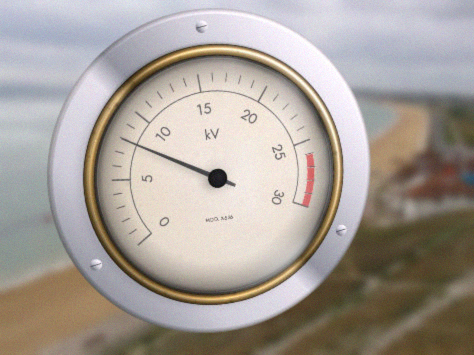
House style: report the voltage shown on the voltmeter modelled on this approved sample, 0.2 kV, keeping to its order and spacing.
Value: 8 kV
